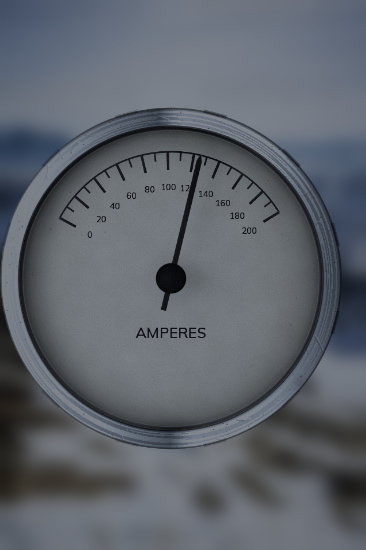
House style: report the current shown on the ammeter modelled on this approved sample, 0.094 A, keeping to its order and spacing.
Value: 125 A
